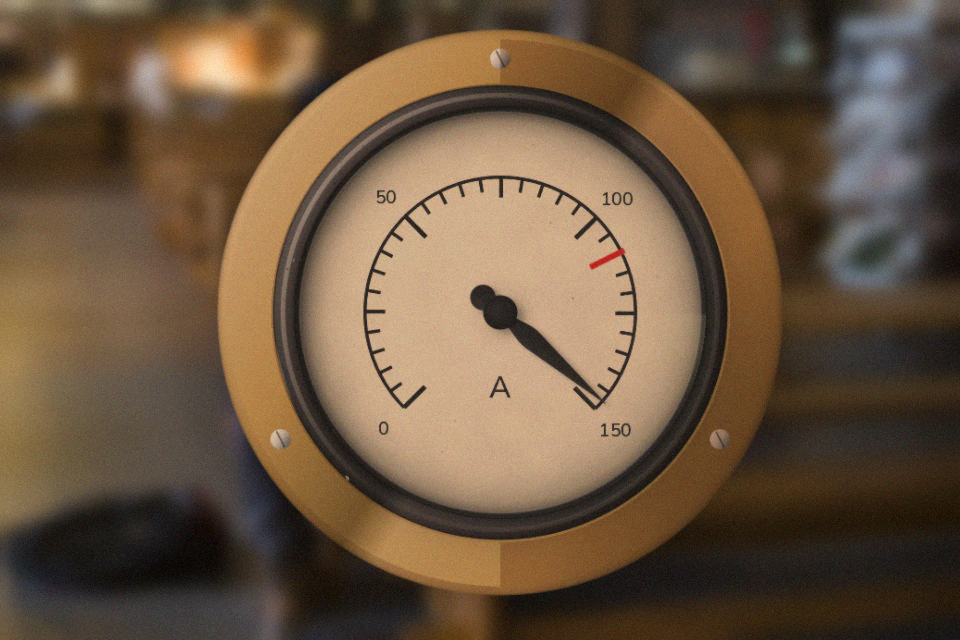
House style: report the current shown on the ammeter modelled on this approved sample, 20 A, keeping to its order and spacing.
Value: 147.5 A
